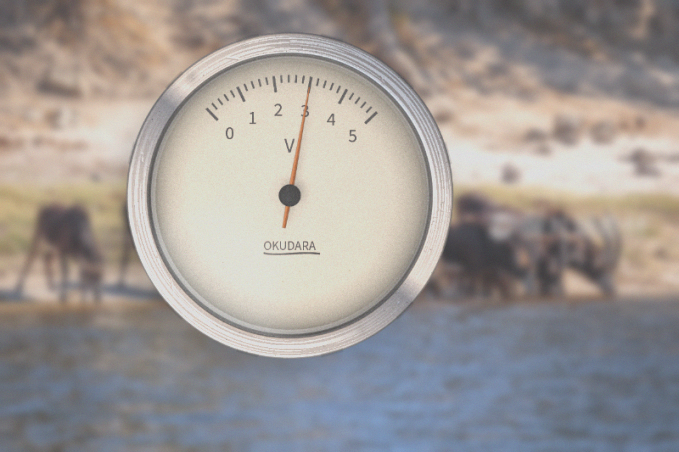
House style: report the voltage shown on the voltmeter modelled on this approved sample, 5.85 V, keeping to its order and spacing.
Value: 3 V
